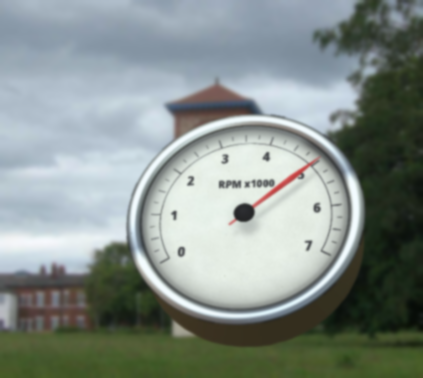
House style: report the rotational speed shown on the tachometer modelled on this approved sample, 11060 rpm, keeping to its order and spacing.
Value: 5000 rpm
